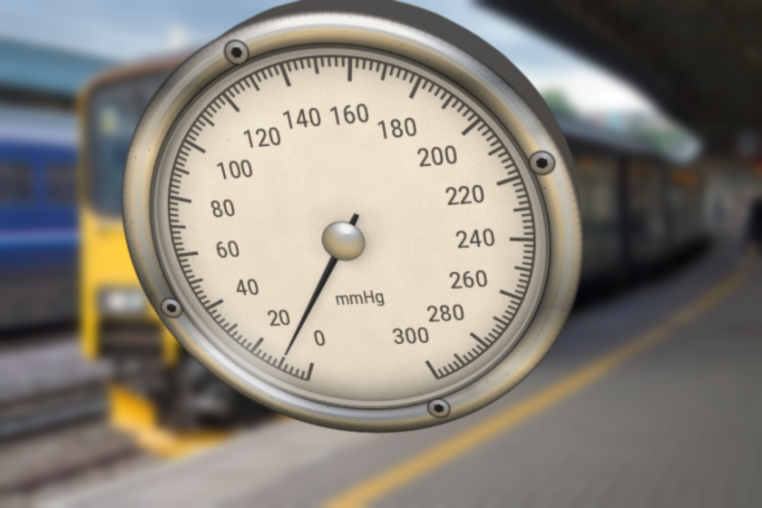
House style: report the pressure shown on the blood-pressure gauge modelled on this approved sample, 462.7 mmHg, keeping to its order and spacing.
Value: 10 mmHg
